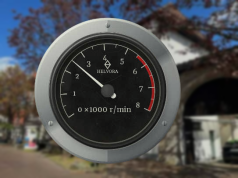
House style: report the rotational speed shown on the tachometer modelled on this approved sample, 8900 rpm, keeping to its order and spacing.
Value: 2500 rpm
